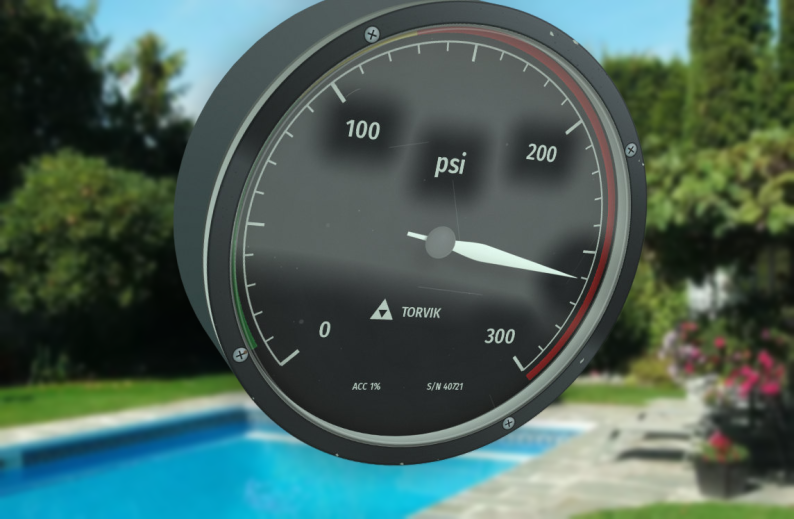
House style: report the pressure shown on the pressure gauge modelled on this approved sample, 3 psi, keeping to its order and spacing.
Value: 260 psi
